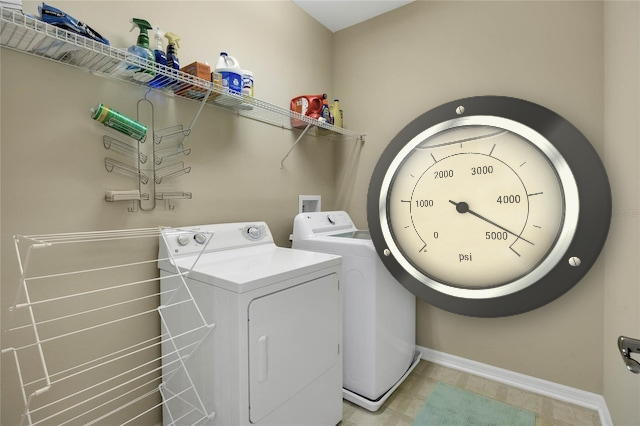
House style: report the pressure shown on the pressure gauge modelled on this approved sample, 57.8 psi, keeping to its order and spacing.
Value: 4750 psi
